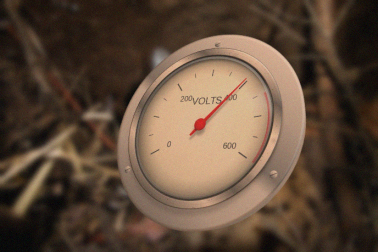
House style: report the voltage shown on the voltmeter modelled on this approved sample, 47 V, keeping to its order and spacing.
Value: 400 V
